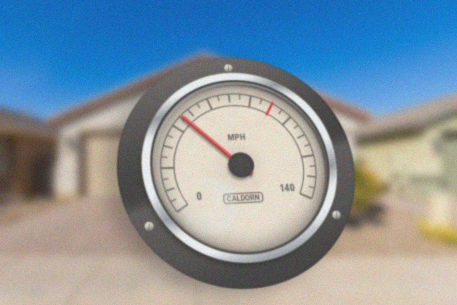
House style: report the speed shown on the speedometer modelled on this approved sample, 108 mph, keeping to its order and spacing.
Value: 45 mph
